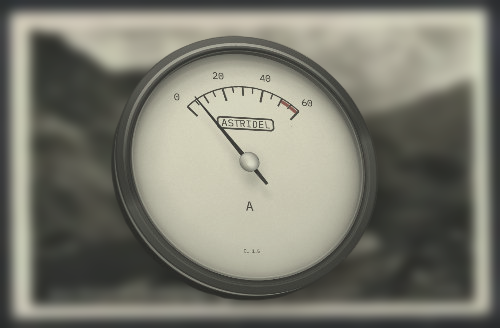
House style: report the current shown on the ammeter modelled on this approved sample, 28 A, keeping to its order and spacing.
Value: 5 A
